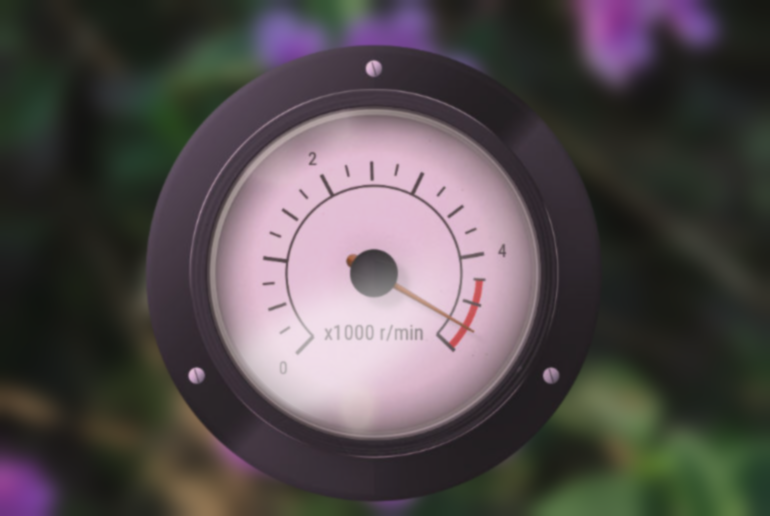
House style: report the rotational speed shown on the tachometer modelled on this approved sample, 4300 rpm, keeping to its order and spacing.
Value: 4750 rpm
